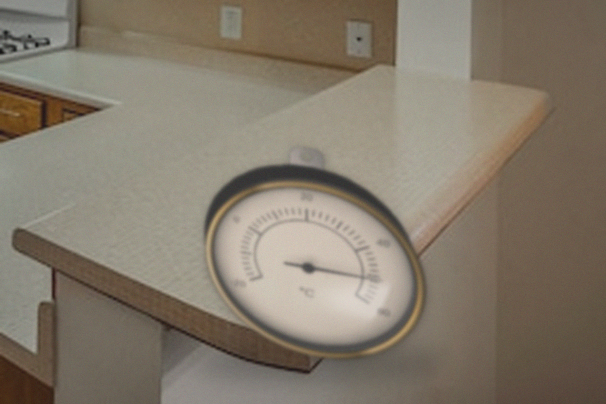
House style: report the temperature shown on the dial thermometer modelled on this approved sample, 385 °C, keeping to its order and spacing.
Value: 50 °C
